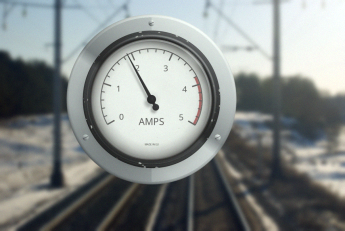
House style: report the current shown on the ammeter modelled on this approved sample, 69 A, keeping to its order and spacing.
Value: 1.9 A
